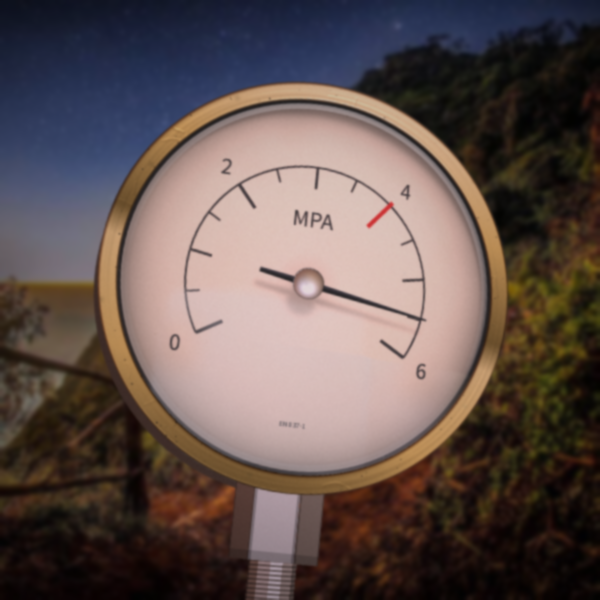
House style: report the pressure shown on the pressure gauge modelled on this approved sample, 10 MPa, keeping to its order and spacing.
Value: 5.5 MPa
